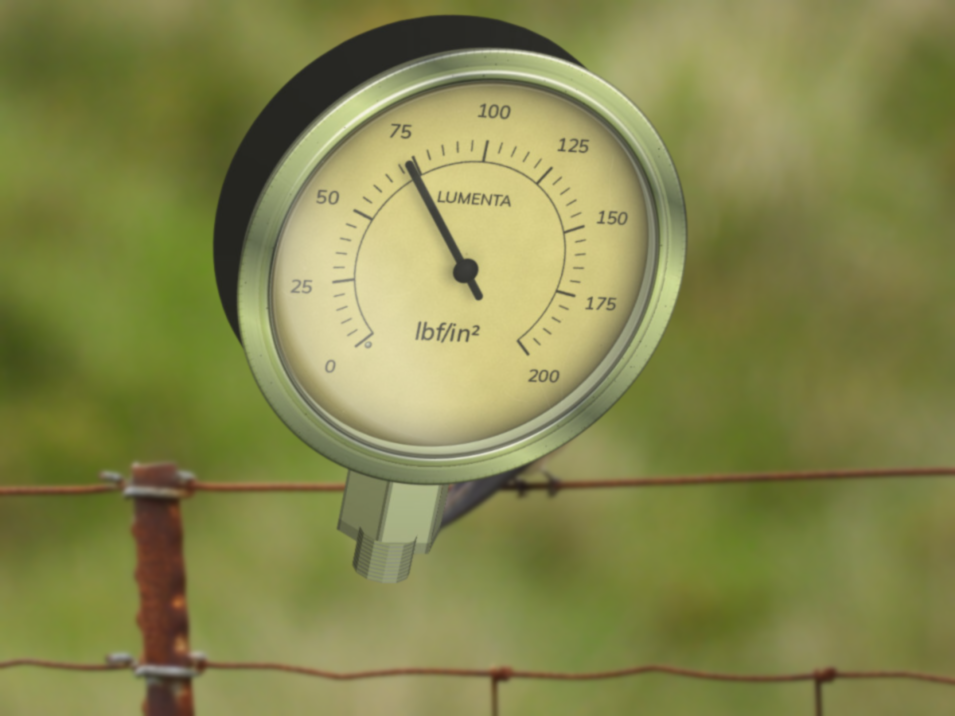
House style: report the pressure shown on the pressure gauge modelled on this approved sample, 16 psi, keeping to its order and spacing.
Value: 72.5 psi
